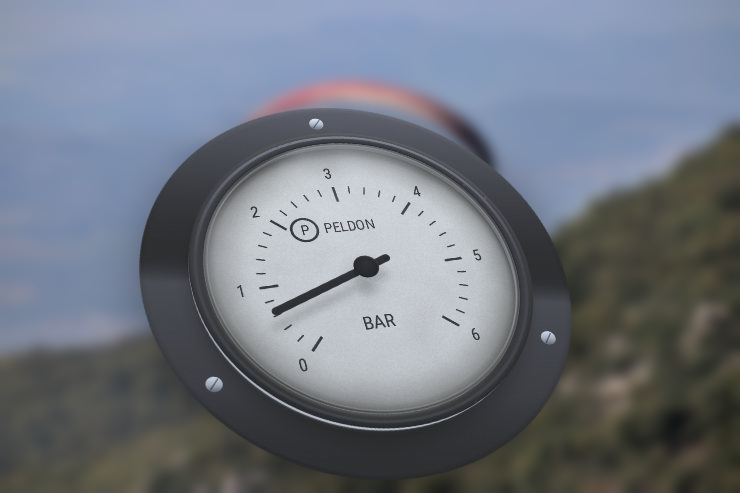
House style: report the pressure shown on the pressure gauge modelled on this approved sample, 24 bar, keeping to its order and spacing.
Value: 0.6 bar
